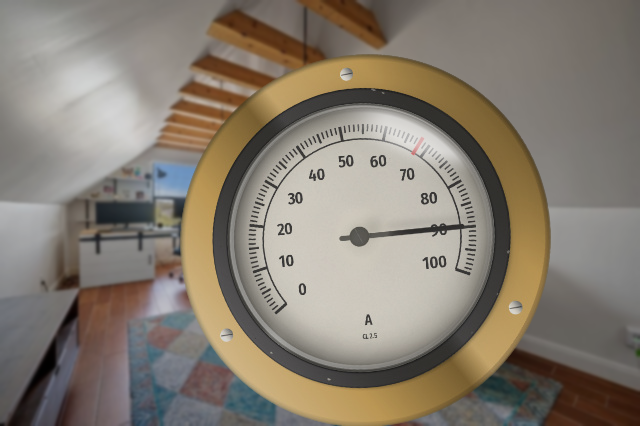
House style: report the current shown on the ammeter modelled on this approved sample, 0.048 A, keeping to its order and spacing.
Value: 90 A
